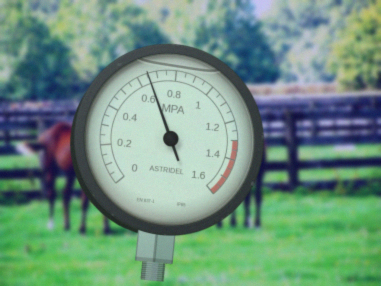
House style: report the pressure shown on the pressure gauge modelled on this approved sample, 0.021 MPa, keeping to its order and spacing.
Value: 0.65 MPa
